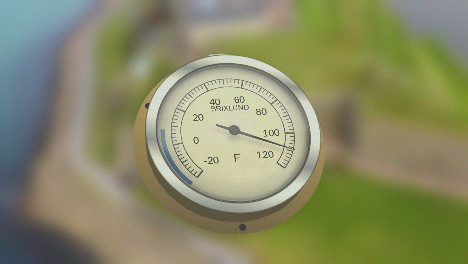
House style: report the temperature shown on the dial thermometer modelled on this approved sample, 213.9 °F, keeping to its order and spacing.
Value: 110 °F
